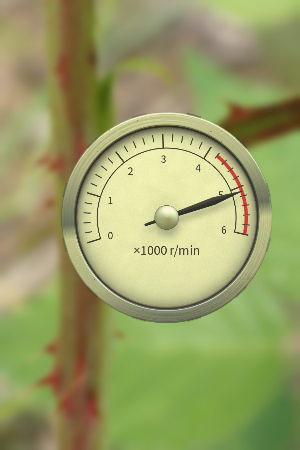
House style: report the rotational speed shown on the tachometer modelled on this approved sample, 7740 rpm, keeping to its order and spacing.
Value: 5100 rpm
